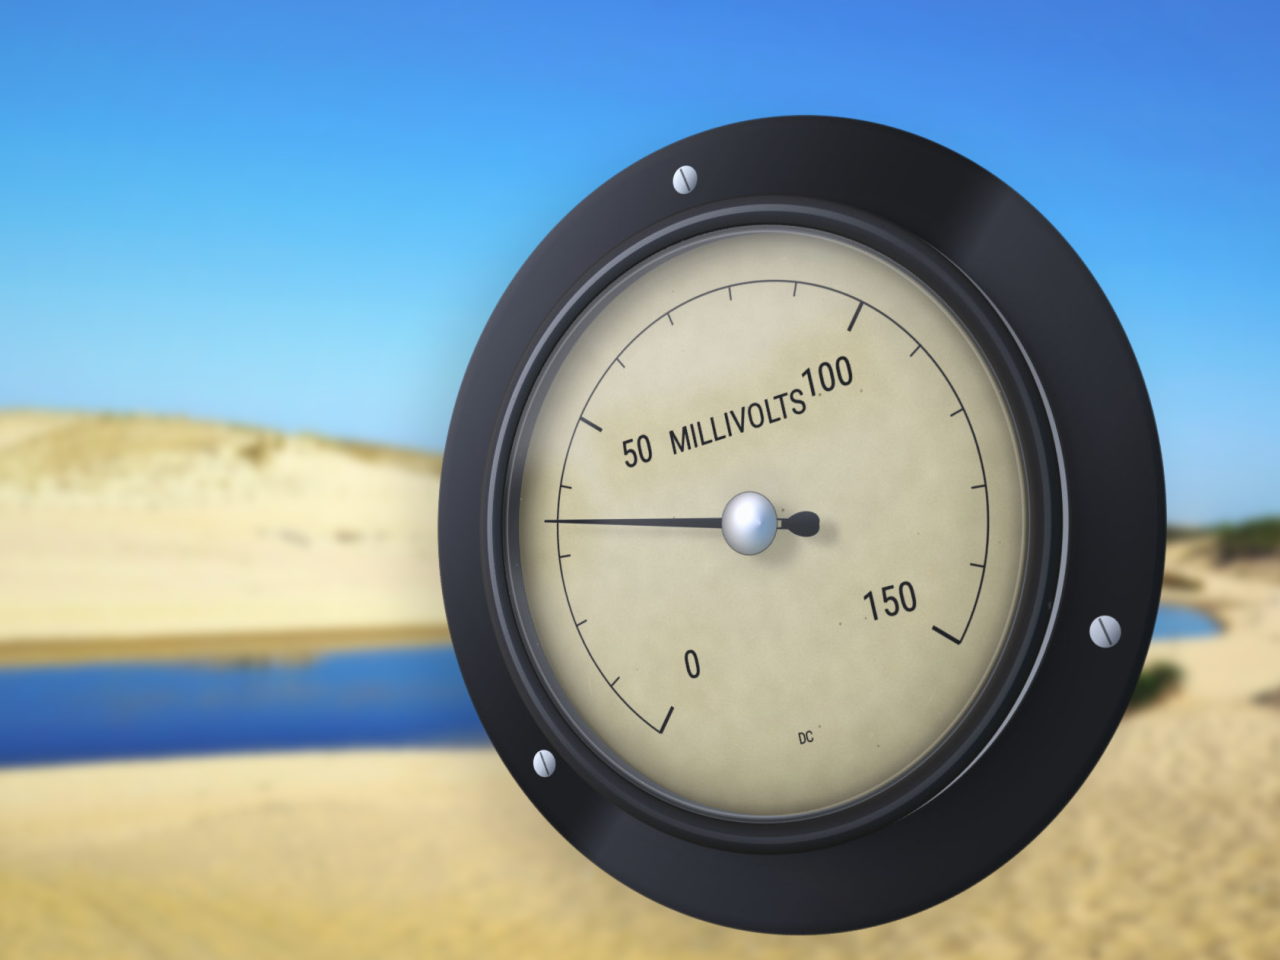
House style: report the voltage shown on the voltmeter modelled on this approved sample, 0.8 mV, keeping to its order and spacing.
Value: 35 mV
